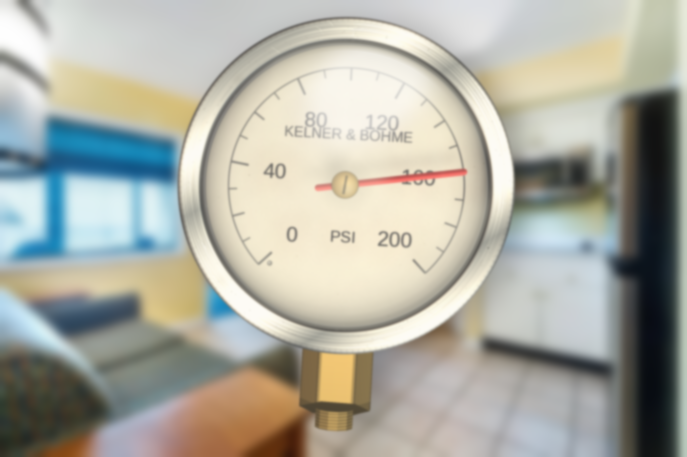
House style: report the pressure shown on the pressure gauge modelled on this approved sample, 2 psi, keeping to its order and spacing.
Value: 160 psi
